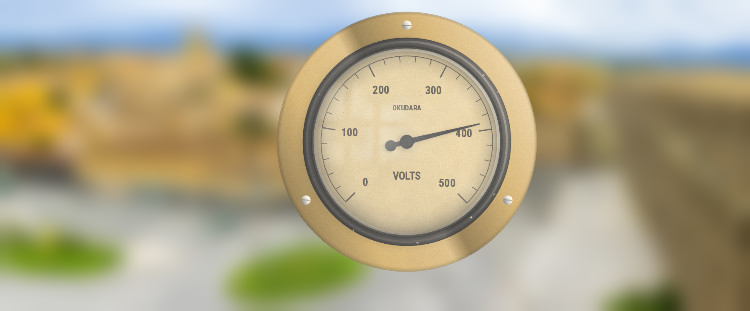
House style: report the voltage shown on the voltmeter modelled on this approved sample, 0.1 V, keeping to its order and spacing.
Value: 390 V
